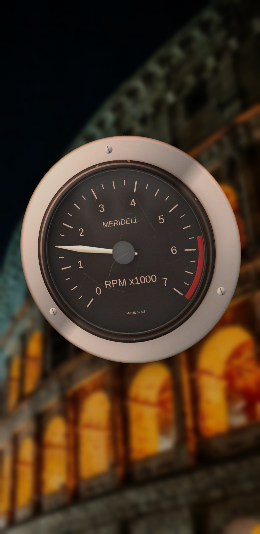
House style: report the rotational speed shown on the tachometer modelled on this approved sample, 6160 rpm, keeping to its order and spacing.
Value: 1500 rpm
